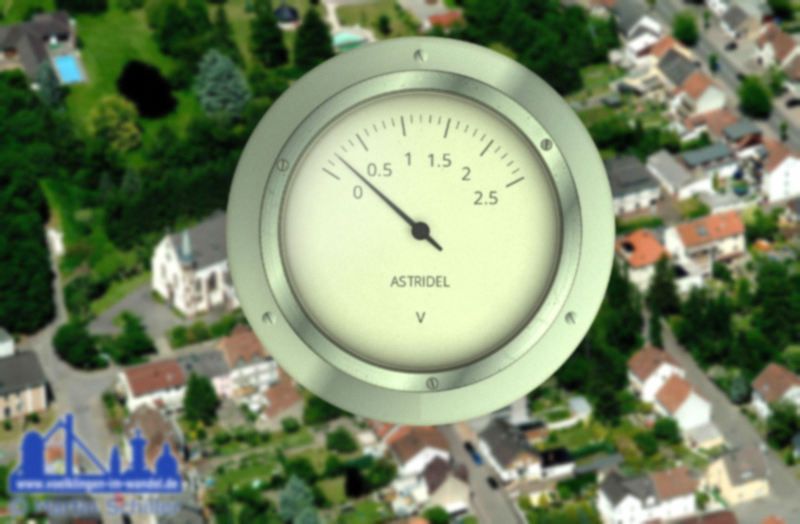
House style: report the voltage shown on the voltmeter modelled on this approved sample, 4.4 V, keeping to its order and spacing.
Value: 0.2 V
